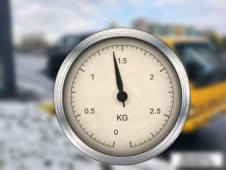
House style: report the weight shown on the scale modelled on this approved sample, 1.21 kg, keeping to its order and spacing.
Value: 1.4 kg
